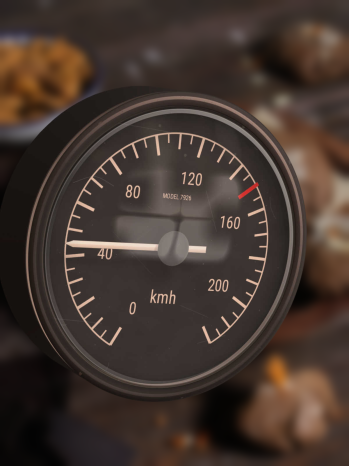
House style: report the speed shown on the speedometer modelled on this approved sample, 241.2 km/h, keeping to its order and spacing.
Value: 45 km/h
